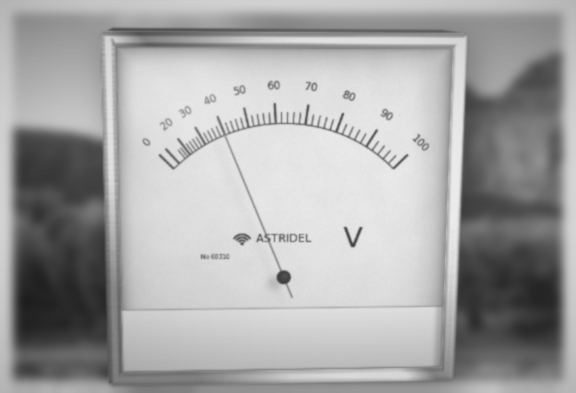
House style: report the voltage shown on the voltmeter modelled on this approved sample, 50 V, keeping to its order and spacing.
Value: 40 V
